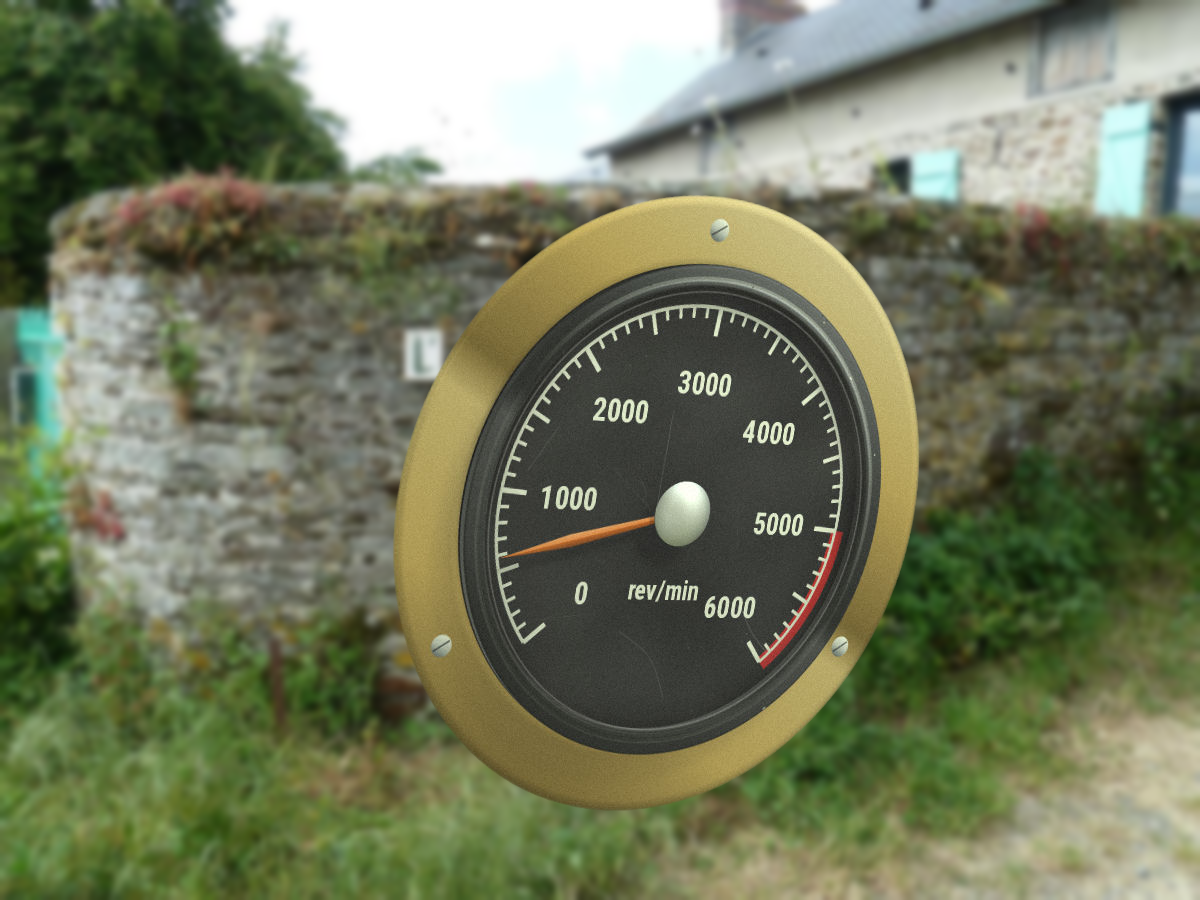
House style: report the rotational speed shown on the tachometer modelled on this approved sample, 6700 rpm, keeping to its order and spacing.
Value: 600 rpm
